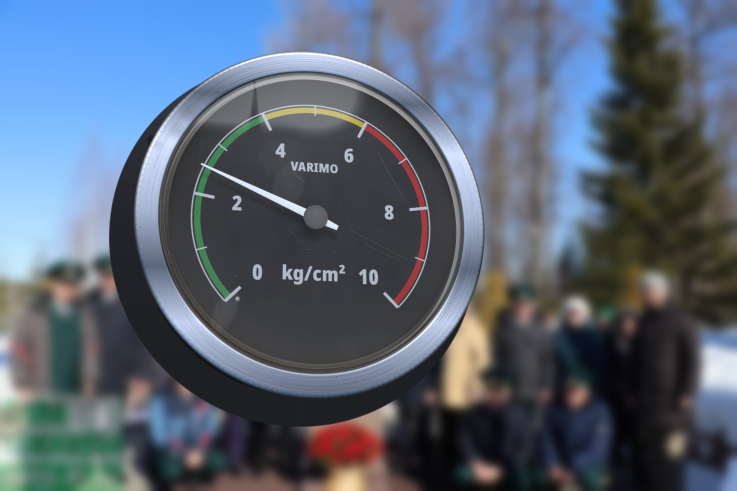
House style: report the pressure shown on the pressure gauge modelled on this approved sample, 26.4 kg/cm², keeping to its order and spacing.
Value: 2.5 kg/cm²
